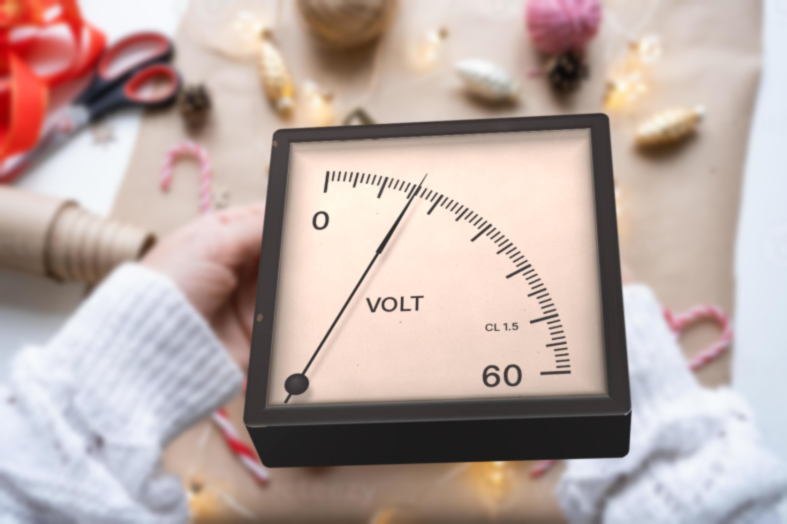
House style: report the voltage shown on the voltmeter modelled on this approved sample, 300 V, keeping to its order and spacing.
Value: 16 V
